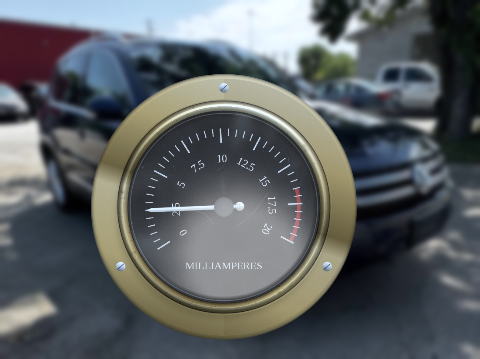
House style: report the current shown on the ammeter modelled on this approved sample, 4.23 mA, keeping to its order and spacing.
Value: 2.5 mA
